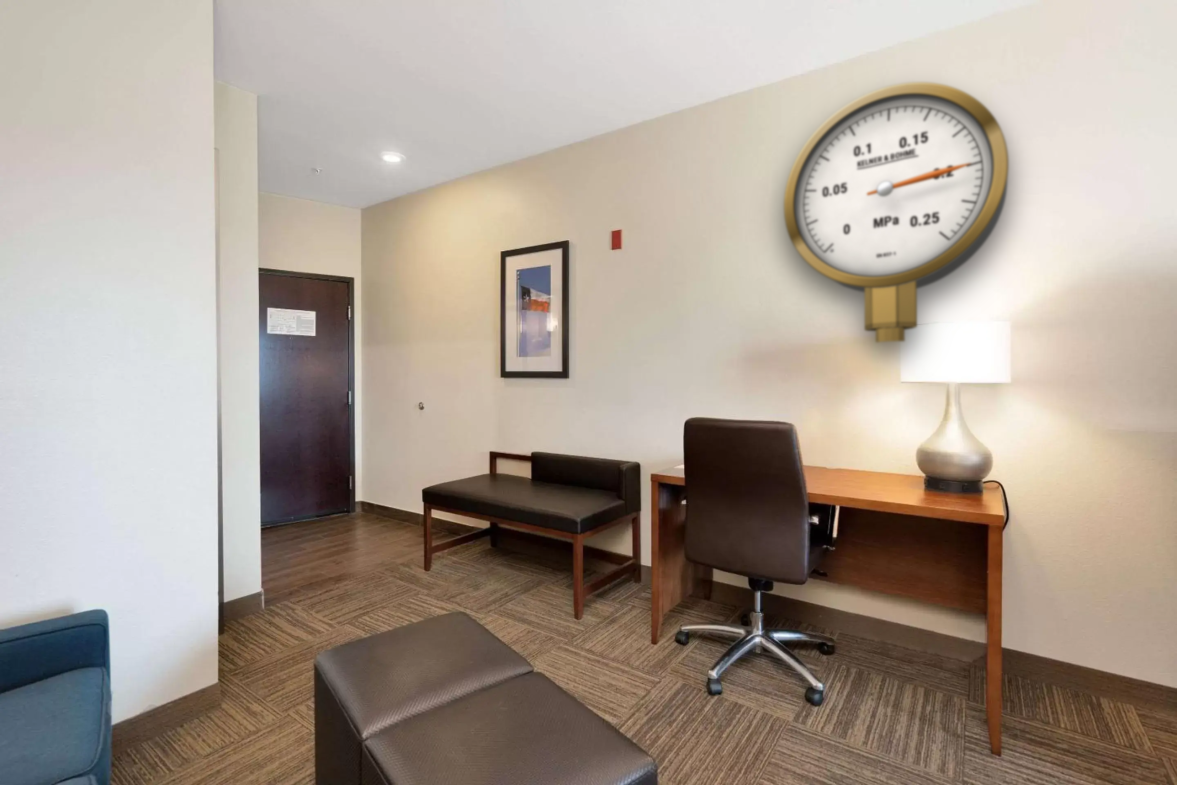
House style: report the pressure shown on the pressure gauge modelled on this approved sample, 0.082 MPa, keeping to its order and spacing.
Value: 0.2 MPa
